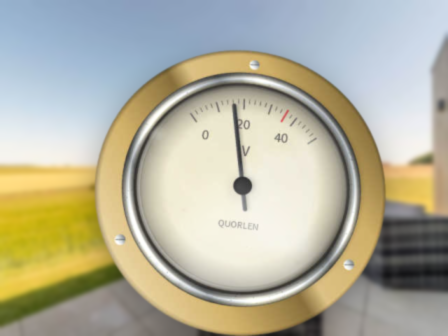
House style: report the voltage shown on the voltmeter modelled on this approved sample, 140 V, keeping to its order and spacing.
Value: 16 V
